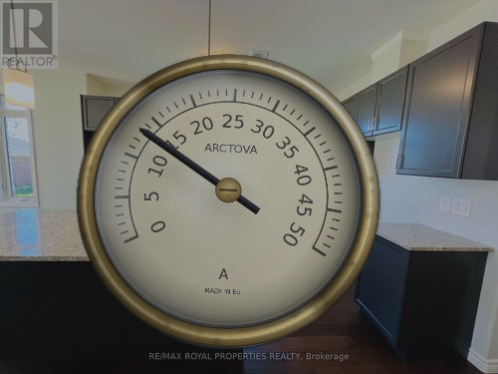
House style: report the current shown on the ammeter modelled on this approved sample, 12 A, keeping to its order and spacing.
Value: 13 A
